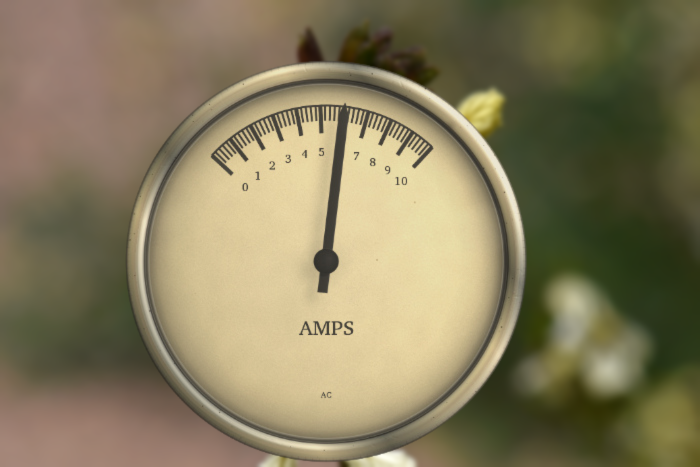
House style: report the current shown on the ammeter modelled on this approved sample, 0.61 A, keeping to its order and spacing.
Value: 6 A
